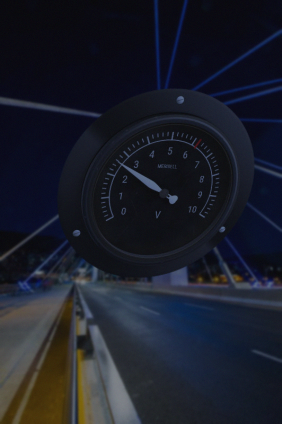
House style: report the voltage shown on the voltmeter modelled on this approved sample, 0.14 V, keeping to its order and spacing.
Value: 2.6 V
